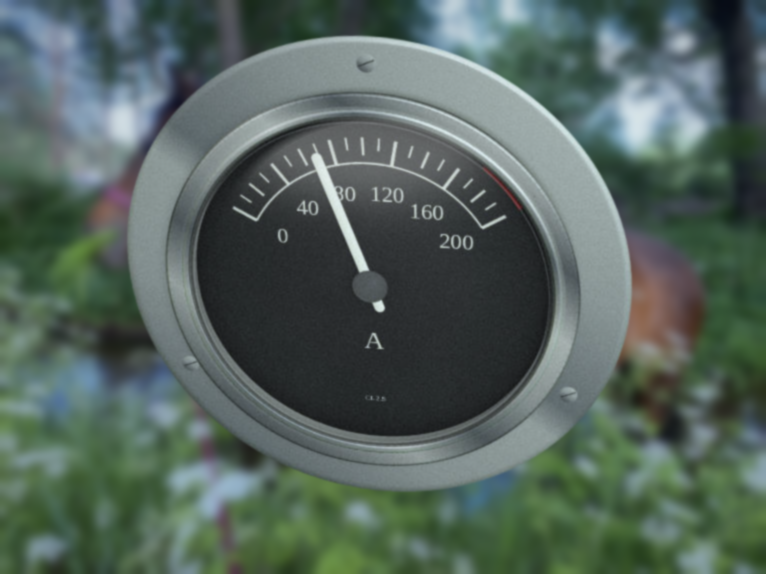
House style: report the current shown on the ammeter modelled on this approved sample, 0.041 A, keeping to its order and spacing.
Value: 70 A
